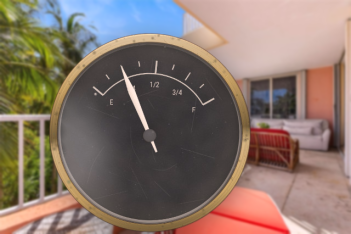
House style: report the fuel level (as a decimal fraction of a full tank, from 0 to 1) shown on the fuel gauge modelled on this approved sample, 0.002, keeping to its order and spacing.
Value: 0.25
